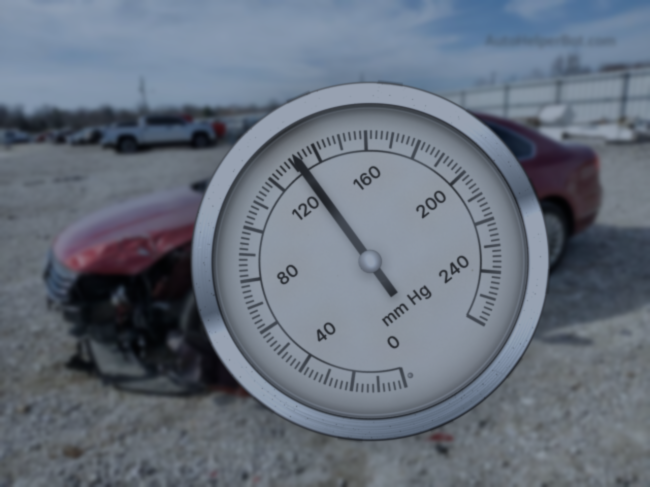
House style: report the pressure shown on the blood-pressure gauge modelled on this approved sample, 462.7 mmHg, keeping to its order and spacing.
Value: 132 mmHg
